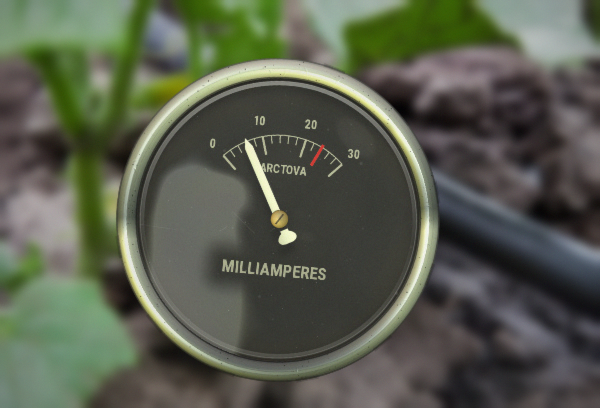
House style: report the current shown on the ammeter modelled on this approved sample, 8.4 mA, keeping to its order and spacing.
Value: 6 mA
